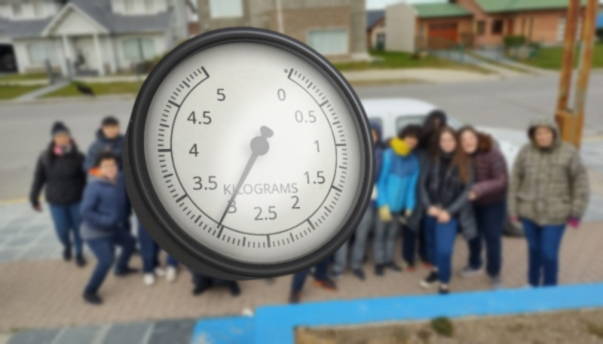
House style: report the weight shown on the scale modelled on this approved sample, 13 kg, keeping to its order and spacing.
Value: 3.05 kg
